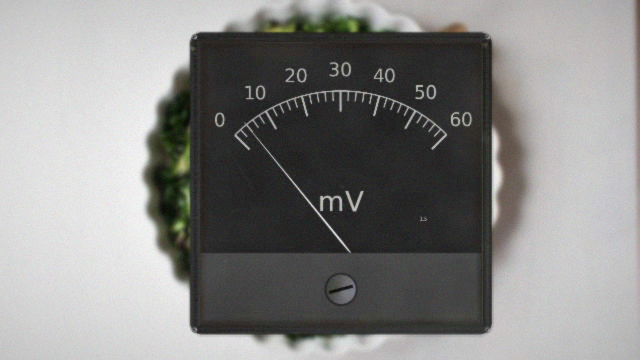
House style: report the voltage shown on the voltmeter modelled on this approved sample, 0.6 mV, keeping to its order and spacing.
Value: 4 mV
